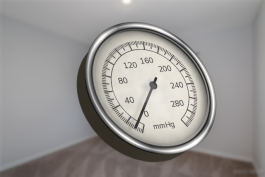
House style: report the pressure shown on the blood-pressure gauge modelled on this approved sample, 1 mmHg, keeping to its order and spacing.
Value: 10 mmHg
